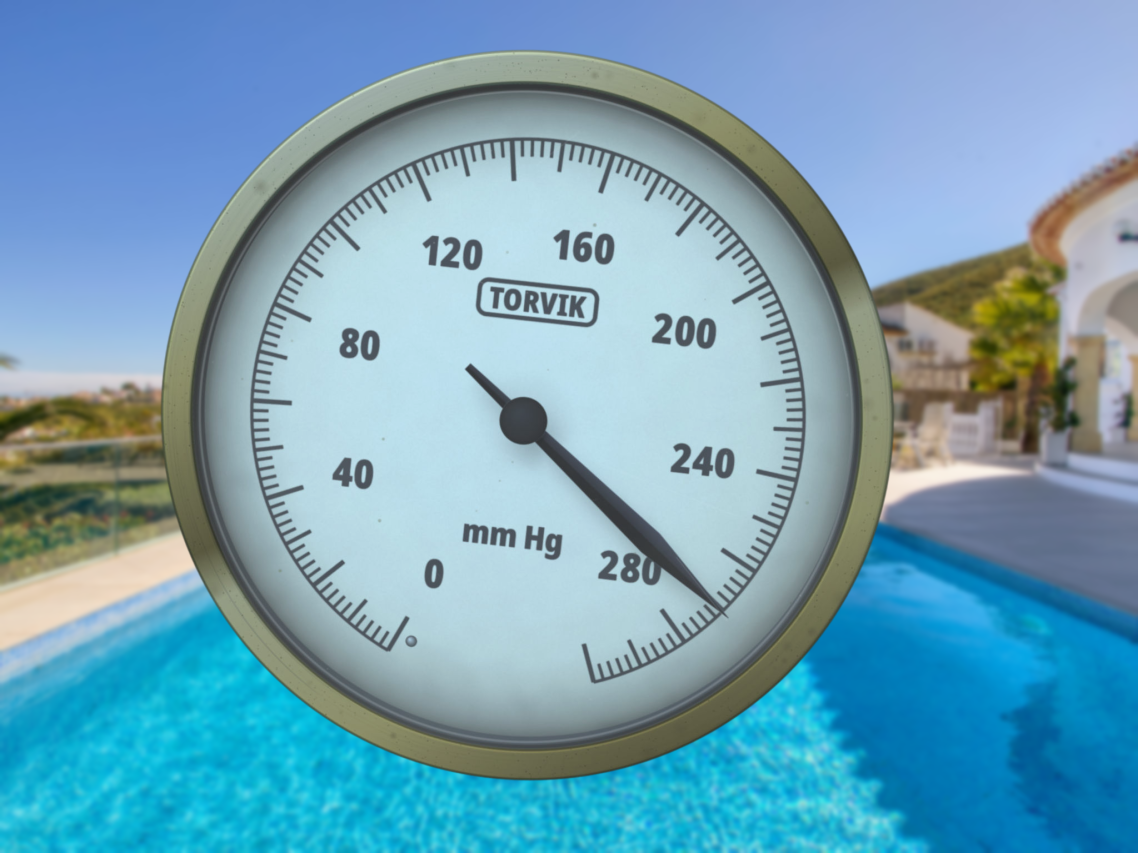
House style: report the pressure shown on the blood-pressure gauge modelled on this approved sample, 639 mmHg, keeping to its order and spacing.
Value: 270 mmHg
